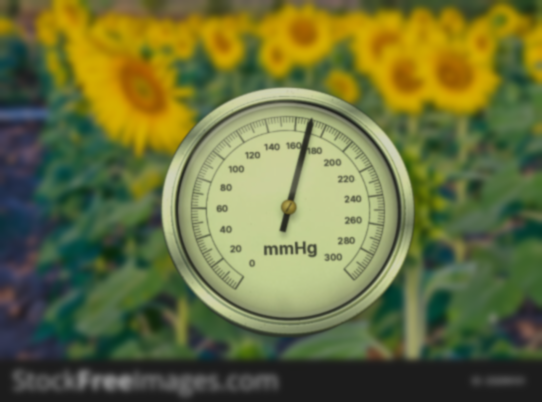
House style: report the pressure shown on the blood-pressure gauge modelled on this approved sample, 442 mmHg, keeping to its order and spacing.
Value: 170 mmHg
